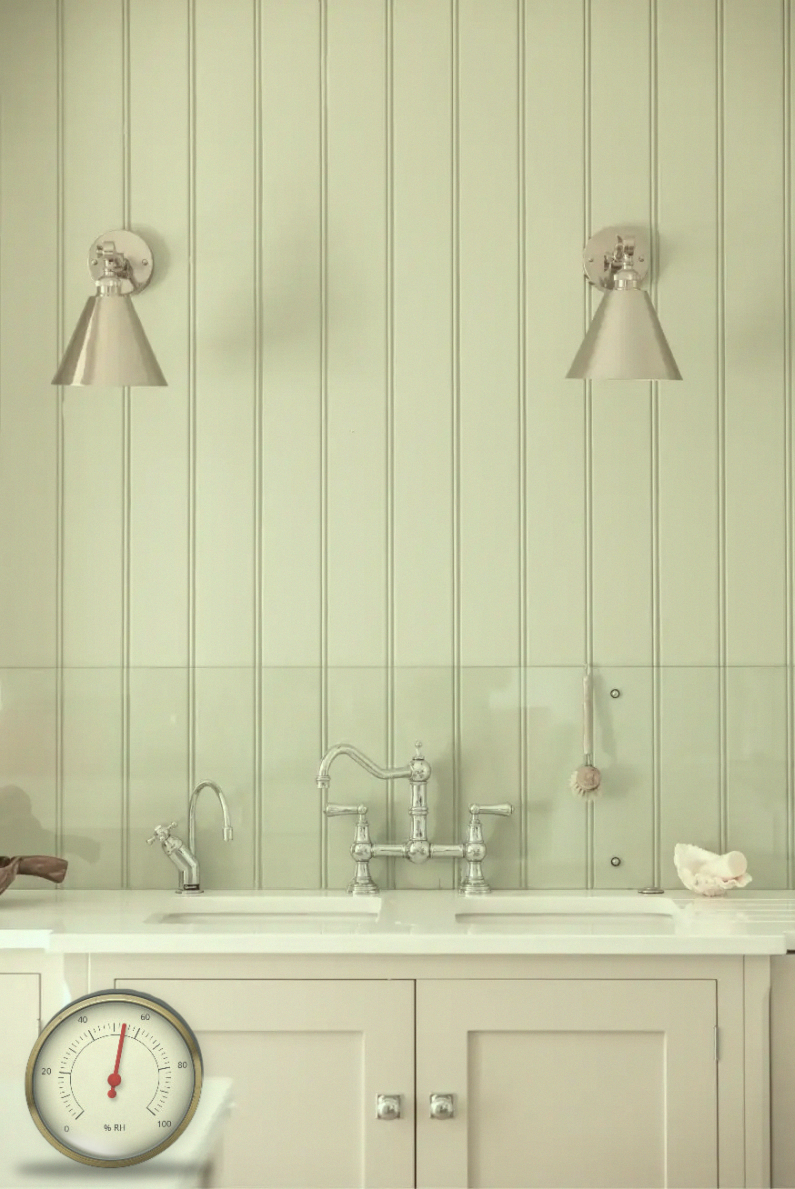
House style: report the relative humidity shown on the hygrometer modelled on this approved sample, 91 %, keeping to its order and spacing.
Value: 54 %
